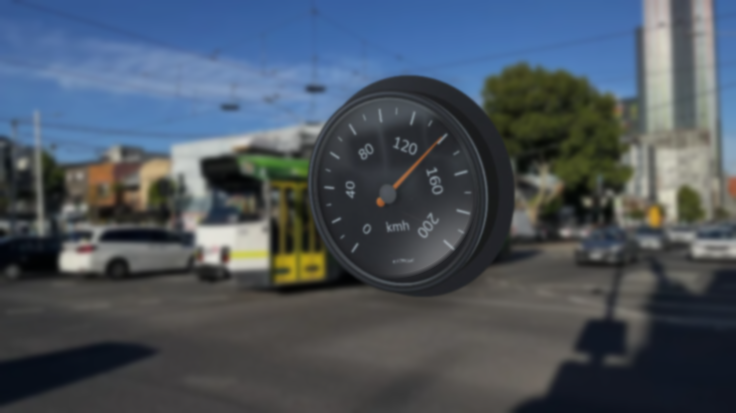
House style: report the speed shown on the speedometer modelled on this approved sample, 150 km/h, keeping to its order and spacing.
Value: 140 km/h
